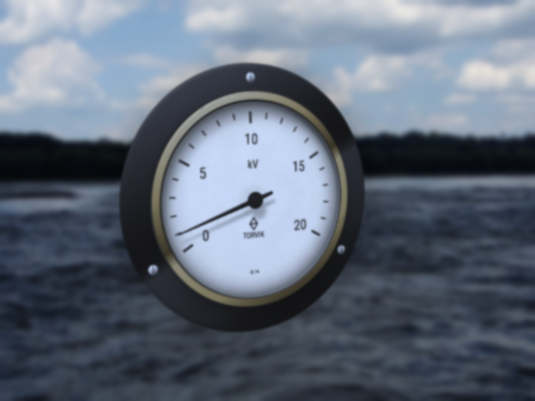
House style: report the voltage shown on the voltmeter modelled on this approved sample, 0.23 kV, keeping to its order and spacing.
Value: 1 kV
